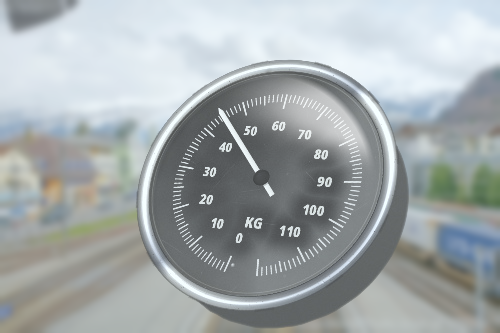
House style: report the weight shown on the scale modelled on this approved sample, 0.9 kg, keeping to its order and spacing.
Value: 45 kg
